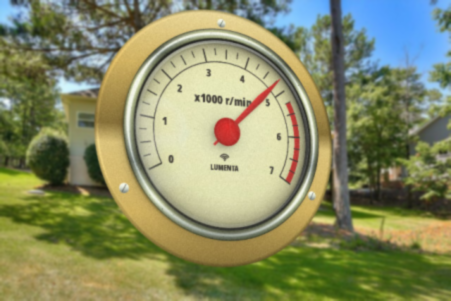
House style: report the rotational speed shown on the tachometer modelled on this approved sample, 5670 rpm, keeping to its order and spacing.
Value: 4750 rpm
